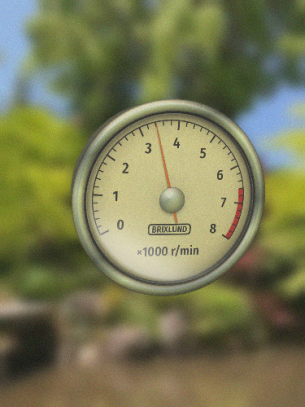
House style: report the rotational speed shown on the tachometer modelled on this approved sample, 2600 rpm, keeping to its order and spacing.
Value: 3400 rpm
